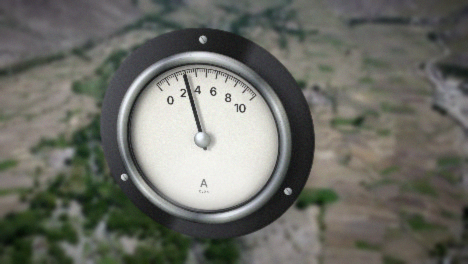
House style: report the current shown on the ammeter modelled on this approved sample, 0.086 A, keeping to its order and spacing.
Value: 3 A
